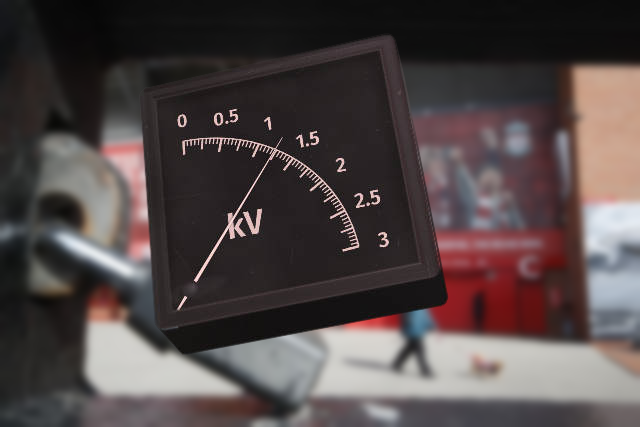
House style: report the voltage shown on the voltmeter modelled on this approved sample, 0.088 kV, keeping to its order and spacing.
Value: 1.25 kV
